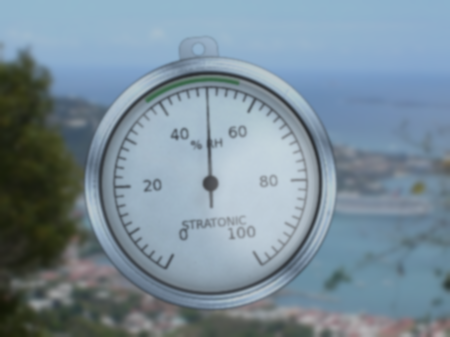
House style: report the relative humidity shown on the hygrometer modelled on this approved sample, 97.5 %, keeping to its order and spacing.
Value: 50 %
